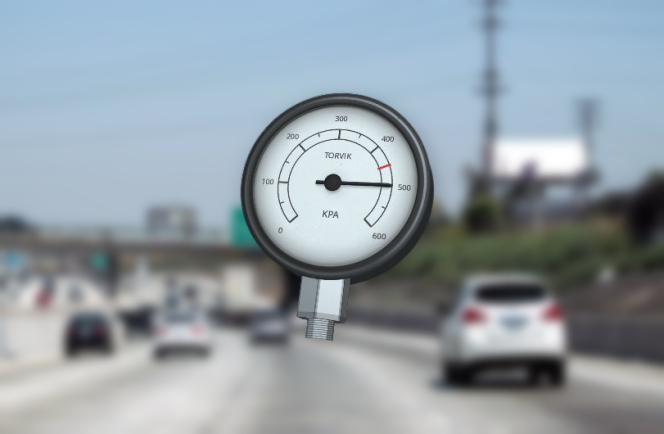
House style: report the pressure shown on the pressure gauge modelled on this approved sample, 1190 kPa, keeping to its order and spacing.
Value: 500 kPa
